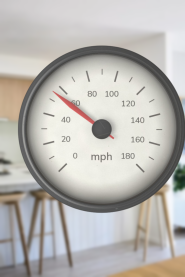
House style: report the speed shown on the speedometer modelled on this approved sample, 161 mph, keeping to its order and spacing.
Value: 55 mph
